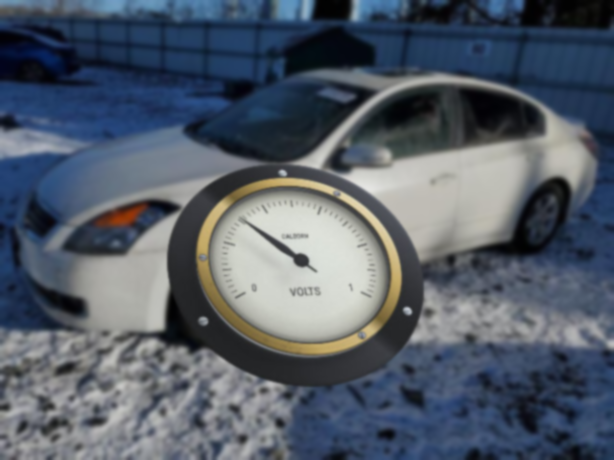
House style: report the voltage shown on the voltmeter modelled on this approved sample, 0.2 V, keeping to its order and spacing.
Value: 0.3 V
